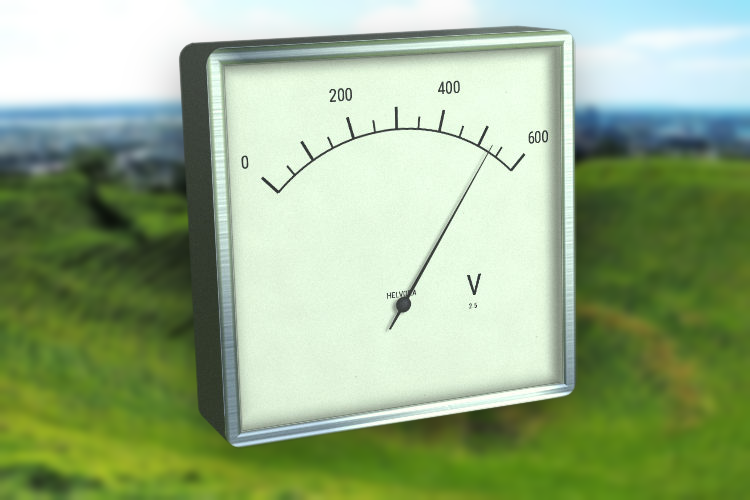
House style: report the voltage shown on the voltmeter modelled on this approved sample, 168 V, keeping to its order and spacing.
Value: 525 V
